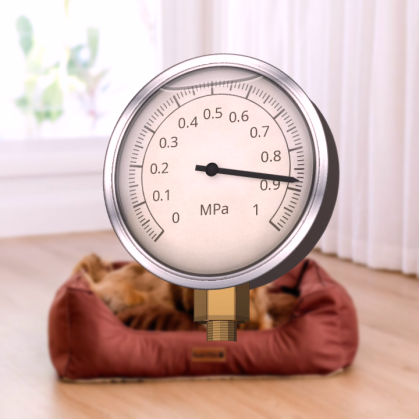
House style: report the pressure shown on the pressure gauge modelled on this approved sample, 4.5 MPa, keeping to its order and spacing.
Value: 0.88 MPa
